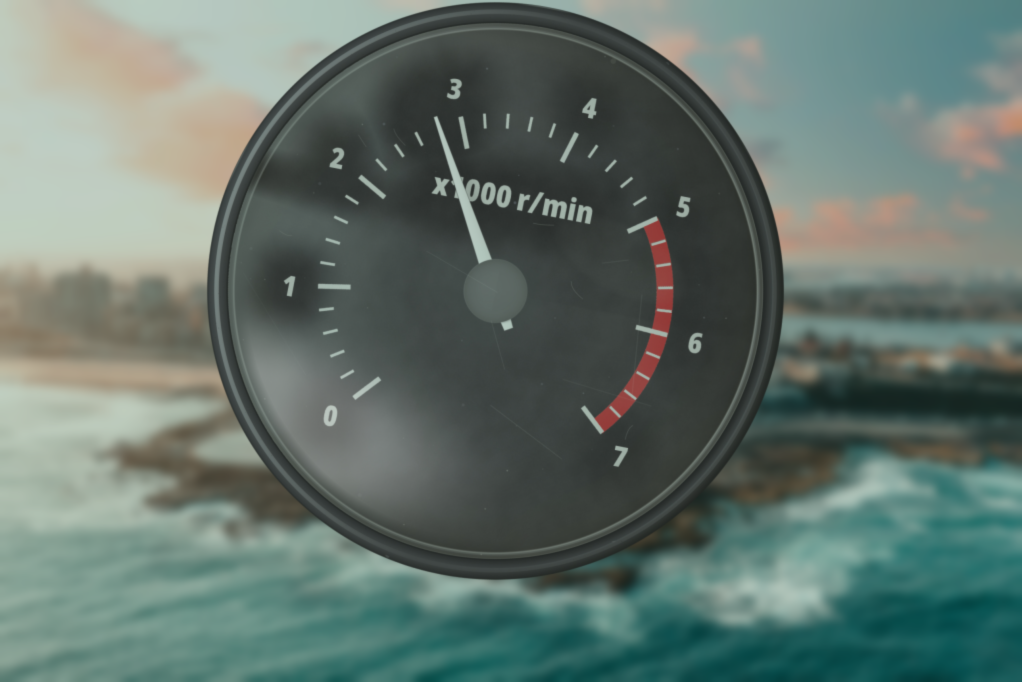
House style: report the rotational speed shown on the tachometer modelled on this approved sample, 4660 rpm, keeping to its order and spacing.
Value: 2800 rpm
